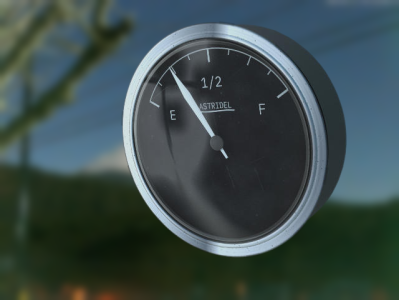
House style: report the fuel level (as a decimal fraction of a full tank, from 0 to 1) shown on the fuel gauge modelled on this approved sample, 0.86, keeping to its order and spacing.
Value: 0.25
